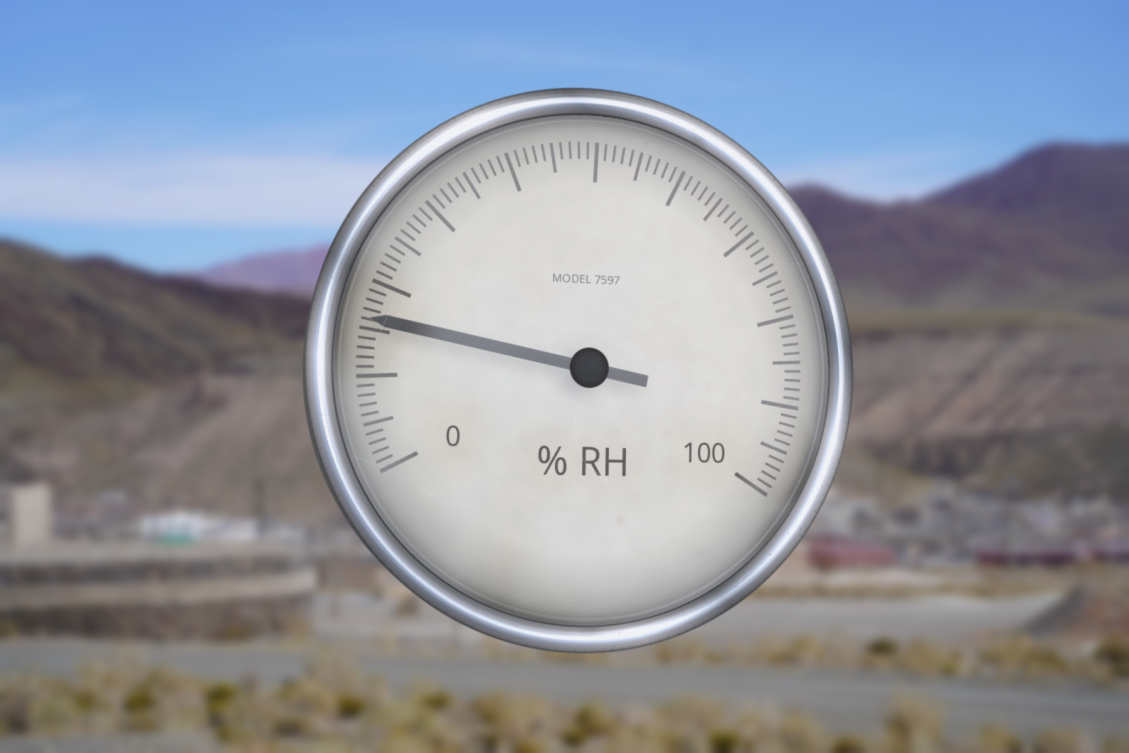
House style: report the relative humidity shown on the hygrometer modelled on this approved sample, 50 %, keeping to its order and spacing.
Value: 16 %
